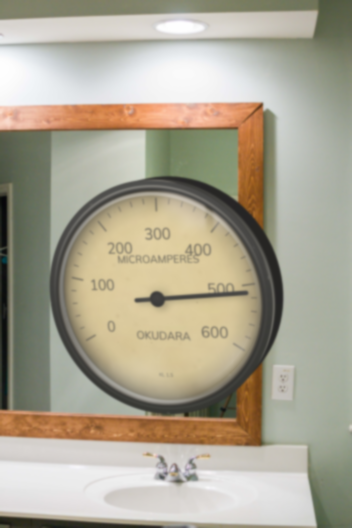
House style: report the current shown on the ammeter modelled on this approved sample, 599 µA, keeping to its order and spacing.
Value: 510 µA
